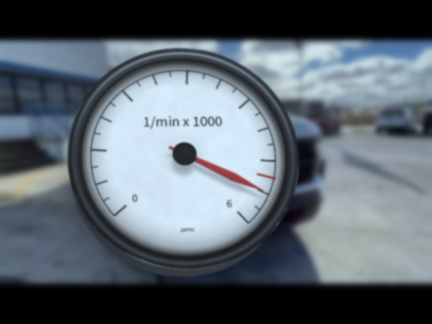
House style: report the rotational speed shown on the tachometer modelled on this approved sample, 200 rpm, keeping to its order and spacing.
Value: 5500 rpm
